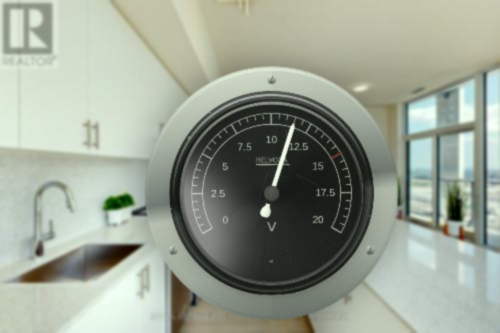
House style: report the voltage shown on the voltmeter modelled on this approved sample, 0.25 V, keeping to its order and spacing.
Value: 11.5 V
